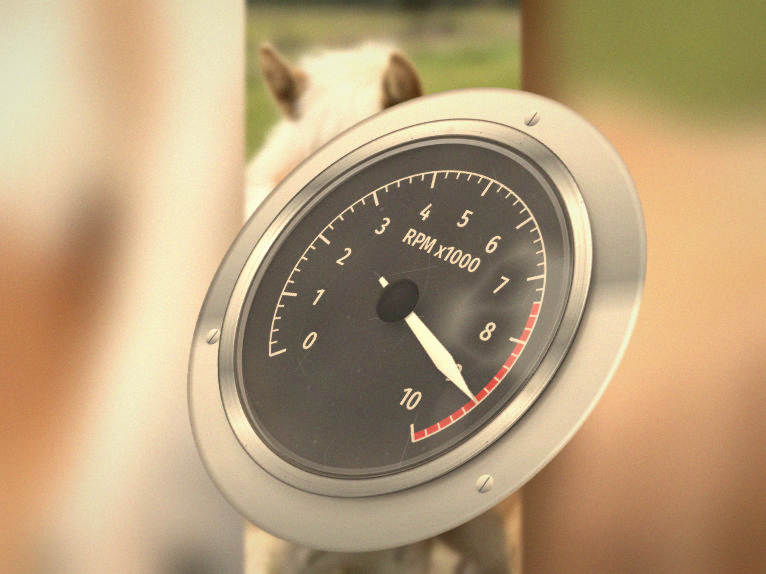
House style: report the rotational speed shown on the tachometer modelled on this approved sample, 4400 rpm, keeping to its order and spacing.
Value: 9000 rpm
